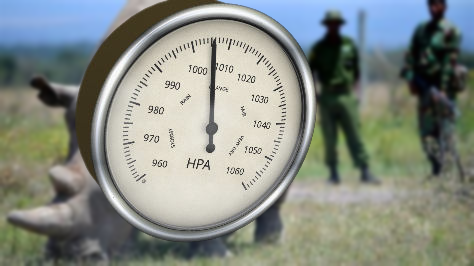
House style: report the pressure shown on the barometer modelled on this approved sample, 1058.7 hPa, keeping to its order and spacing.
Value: 1005 hPa
